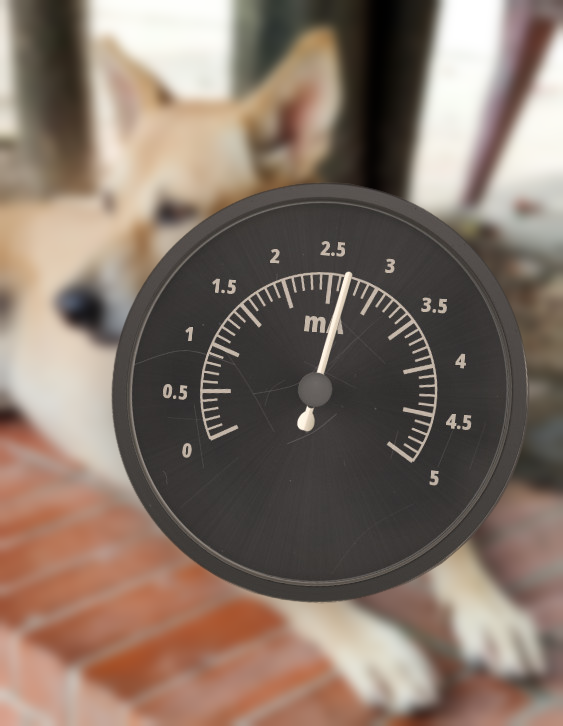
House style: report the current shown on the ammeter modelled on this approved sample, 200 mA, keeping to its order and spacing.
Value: 2.7 mA
